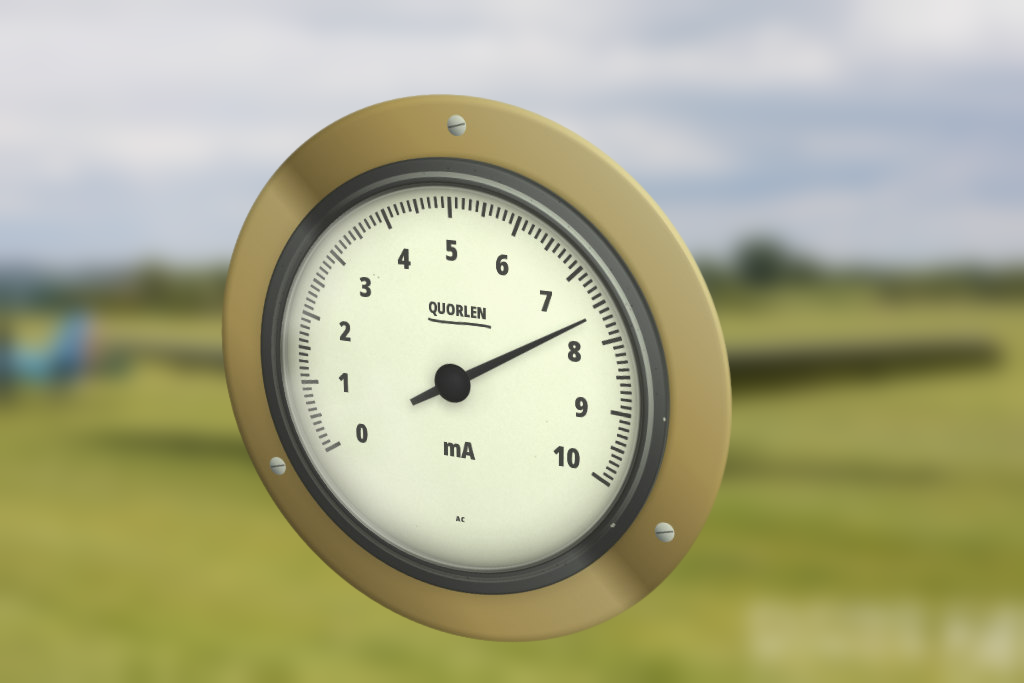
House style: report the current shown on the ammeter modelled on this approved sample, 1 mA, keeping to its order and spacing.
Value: 7.6 mA
